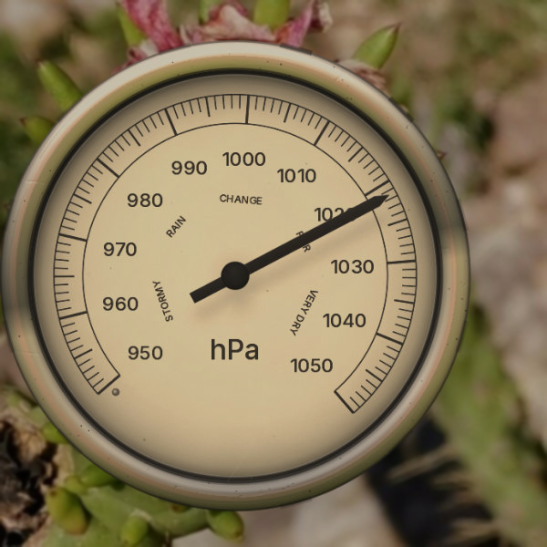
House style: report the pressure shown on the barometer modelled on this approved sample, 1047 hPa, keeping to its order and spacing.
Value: 1021.5 hPa
